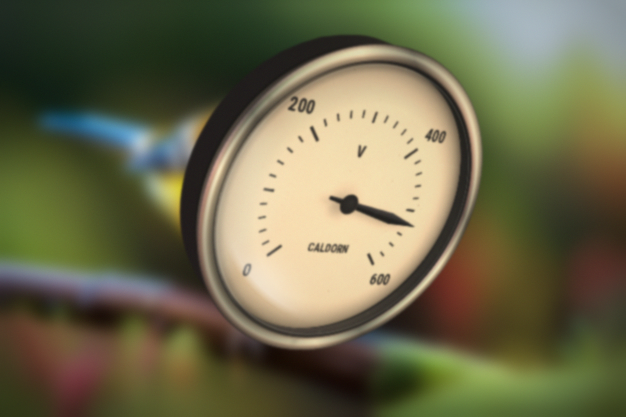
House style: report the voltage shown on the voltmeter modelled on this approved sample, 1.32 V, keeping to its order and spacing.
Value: 520 V
